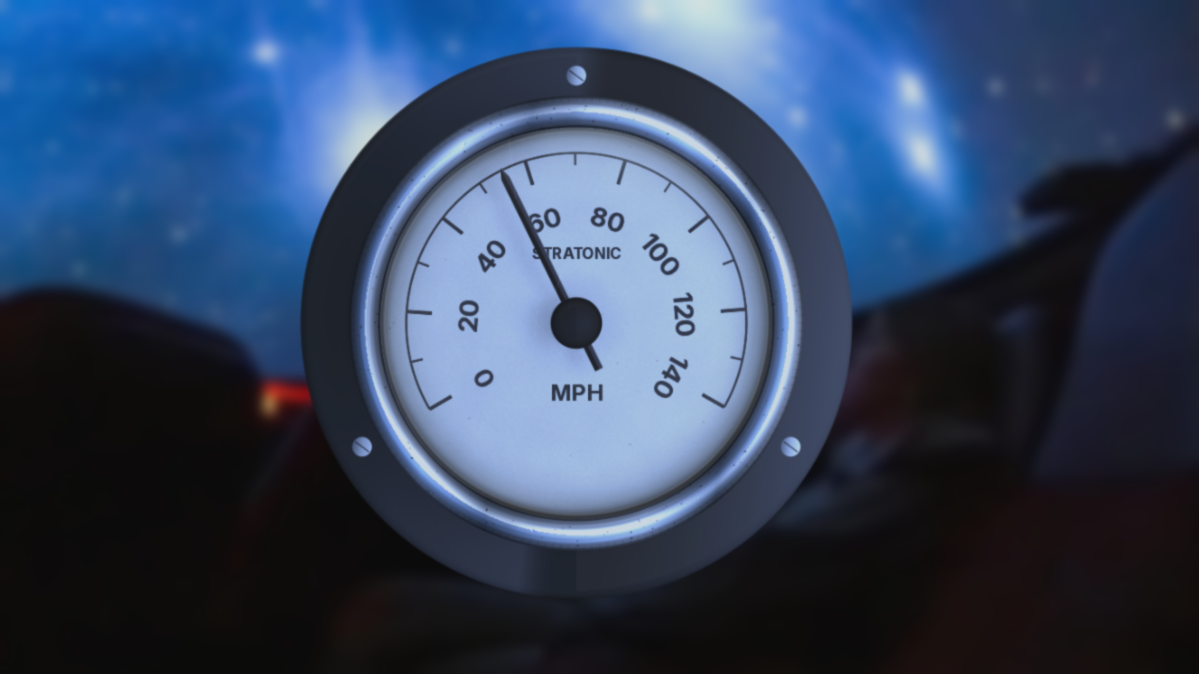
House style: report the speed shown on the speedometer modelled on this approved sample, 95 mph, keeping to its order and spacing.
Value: 55 mph
